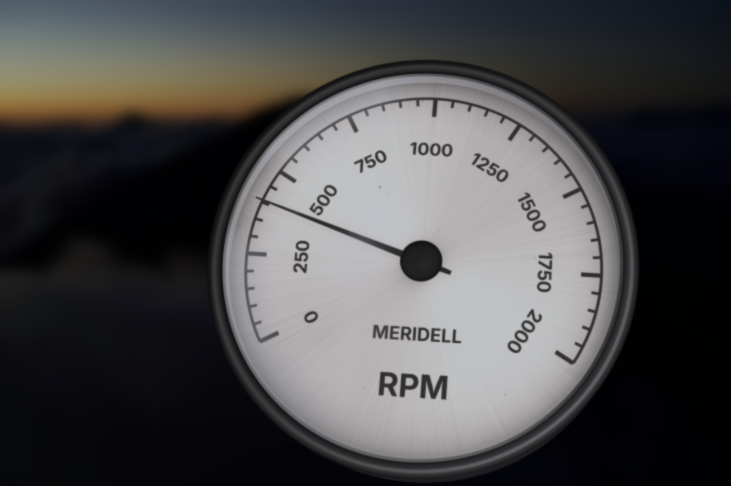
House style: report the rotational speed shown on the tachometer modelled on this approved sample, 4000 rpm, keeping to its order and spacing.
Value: 400 rpm
